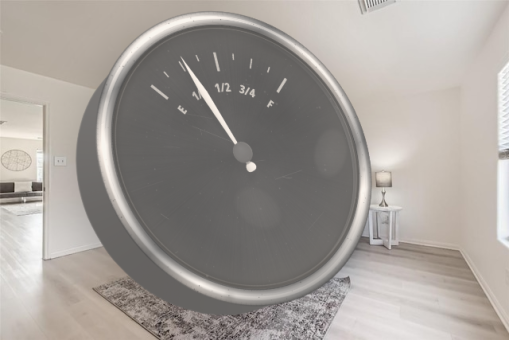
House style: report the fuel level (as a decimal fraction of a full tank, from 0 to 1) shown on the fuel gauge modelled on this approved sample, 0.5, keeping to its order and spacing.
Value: 0.25
